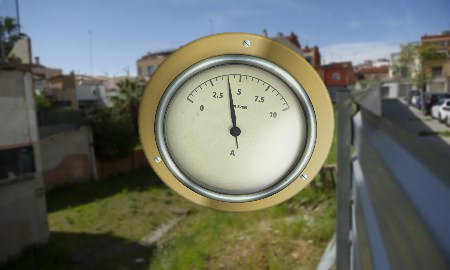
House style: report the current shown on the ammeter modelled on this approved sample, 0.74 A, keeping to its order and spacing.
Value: 4 A
